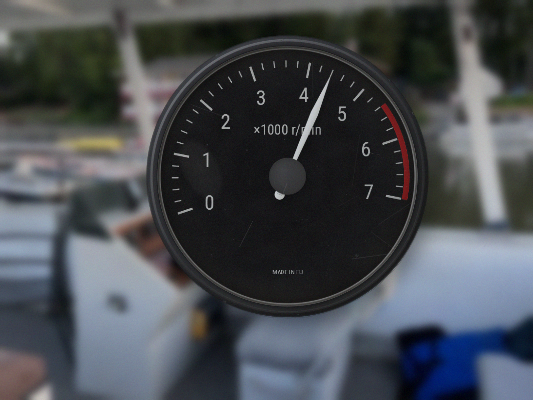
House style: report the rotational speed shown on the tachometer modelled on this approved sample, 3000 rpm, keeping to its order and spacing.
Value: 4400 rpm
